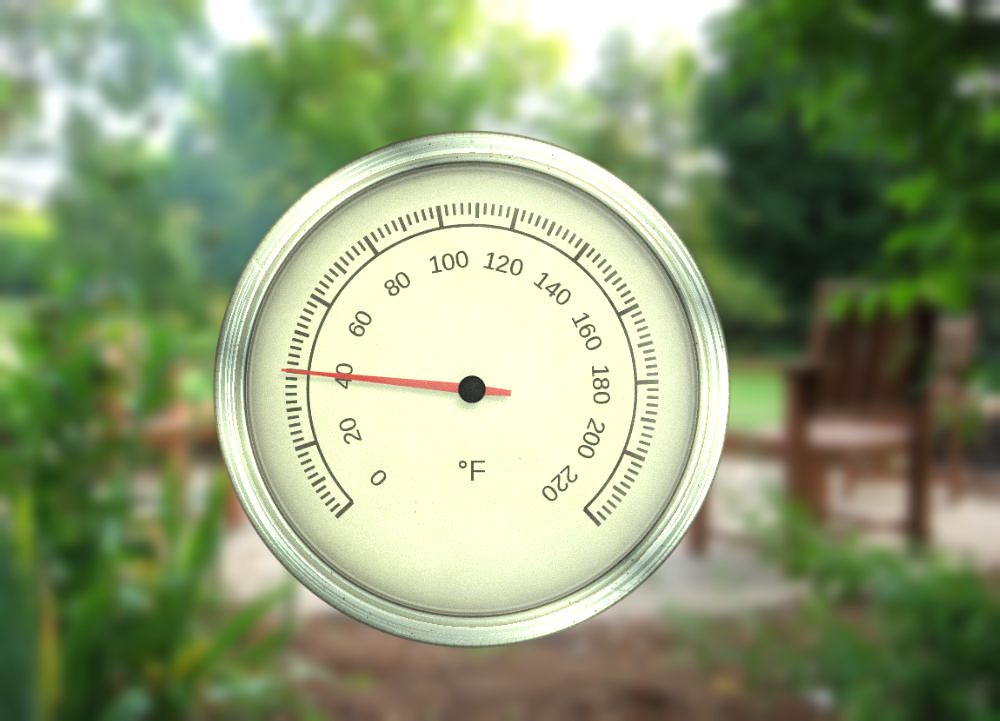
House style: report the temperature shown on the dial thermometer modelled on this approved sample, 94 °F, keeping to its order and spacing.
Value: 40 °F
